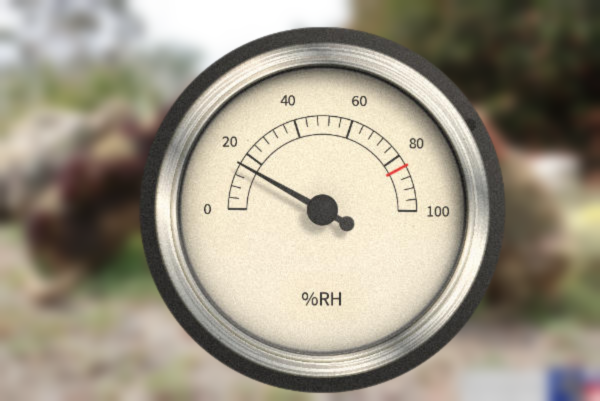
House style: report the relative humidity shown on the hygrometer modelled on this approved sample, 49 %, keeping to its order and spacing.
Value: 16 %
